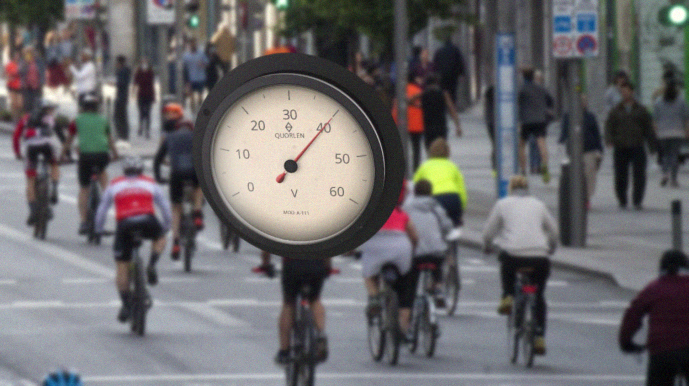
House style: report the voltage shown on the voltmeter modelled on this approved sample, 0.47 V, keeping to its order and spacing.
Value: 40 V
